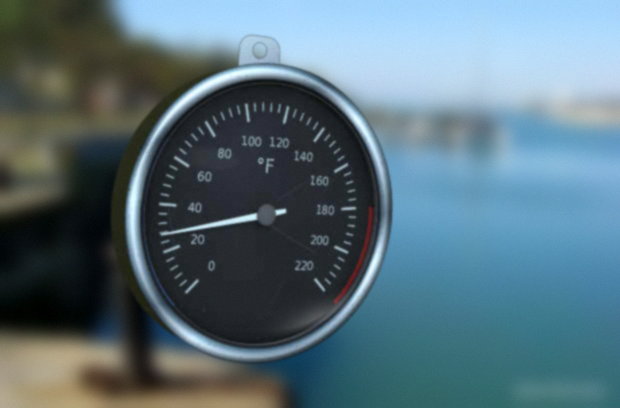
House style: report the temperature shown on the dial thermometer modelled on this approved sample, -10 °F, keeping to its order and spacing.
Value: 28 °F
